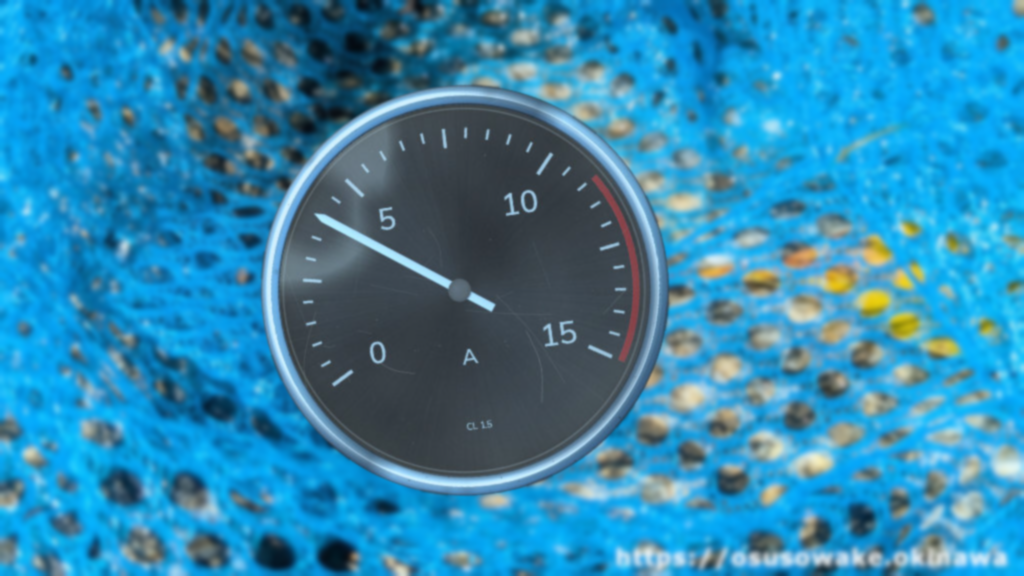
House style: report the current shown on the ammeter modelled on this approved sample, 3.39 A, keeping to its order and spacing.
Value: 4 A
